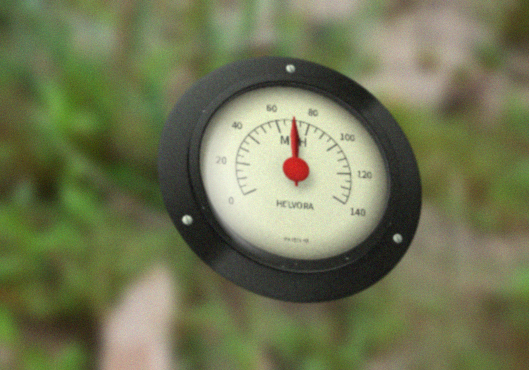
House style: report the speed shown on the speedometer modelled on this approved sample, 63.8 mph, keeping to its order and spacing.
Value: 70 mph
